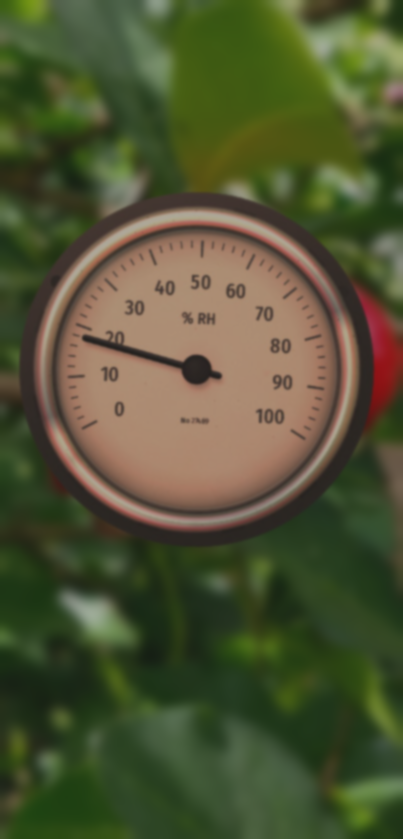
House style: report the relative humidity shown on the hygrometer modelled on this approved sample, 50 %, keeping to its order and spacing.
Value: 18 %
